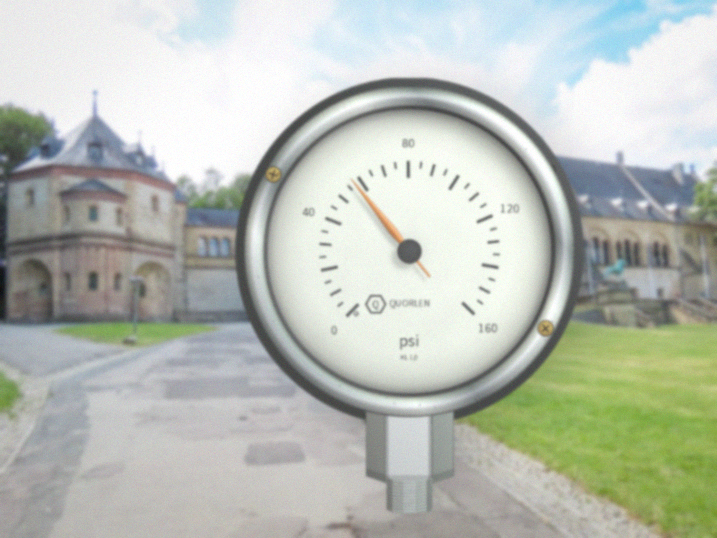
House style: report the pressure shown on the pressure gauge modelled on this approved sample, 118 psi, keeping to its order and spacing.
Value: 57.5 psi
